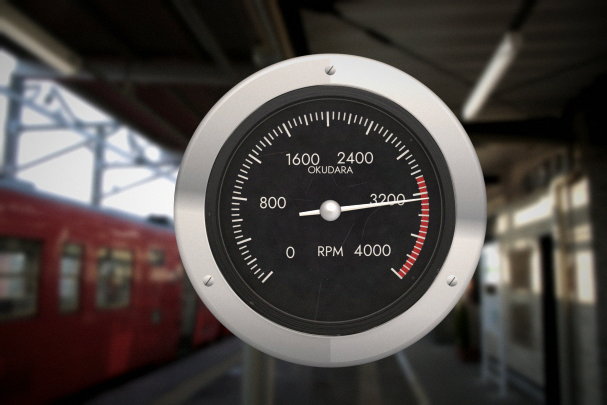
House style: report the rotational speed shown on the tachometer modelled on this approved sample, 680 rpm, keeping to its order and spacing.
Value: 3250 rpm
